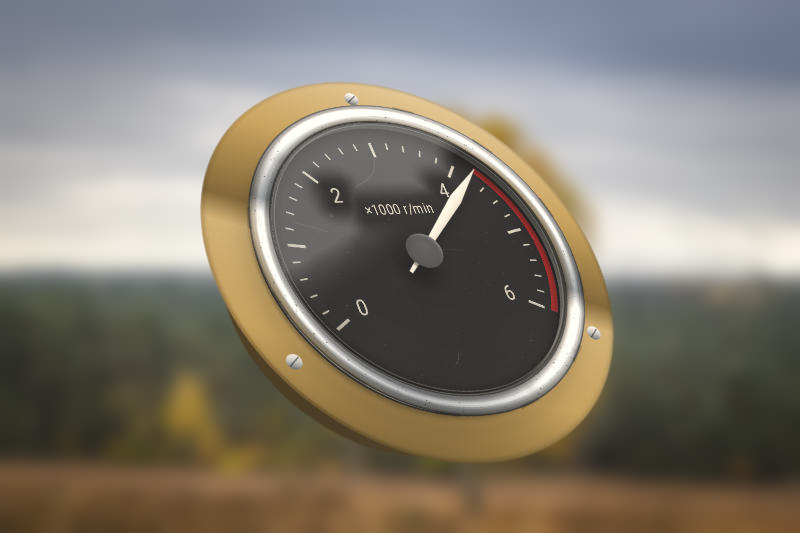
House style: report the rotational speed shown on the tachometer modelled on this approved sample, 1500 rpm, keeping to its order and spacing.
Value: 4200 rpm
